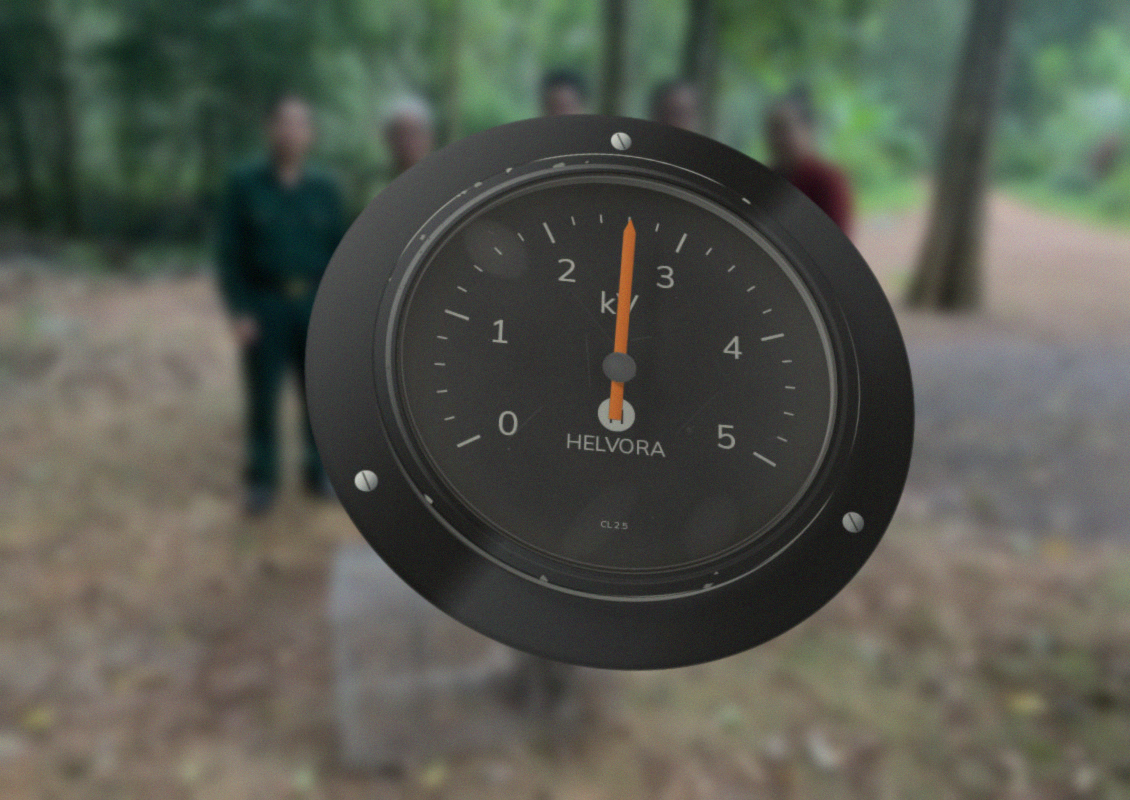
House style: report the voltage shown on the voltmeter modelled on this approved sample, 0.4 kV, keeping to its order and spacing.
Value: 2.6 kV
